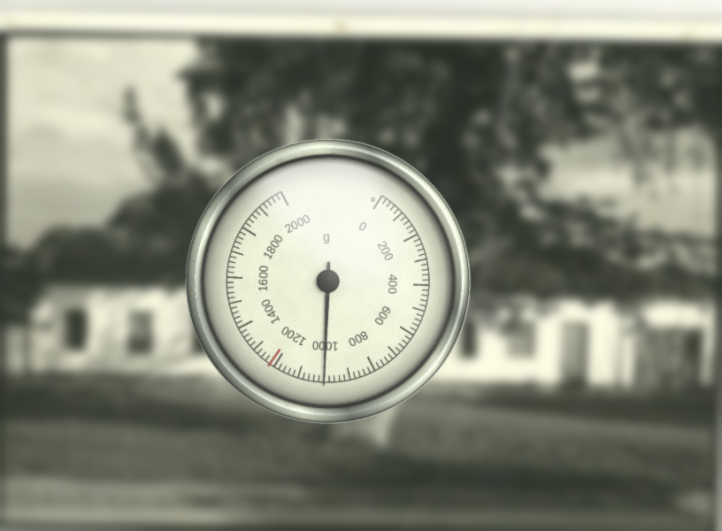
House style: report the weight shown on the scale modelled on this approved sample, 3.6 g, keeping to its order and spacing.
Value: 1000 g
